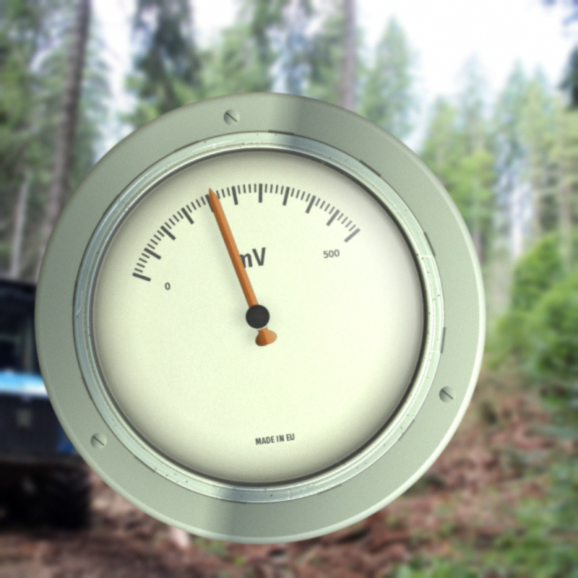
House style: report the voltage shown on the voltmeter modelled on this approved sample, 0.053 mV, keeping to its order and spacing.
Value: 210 mV
